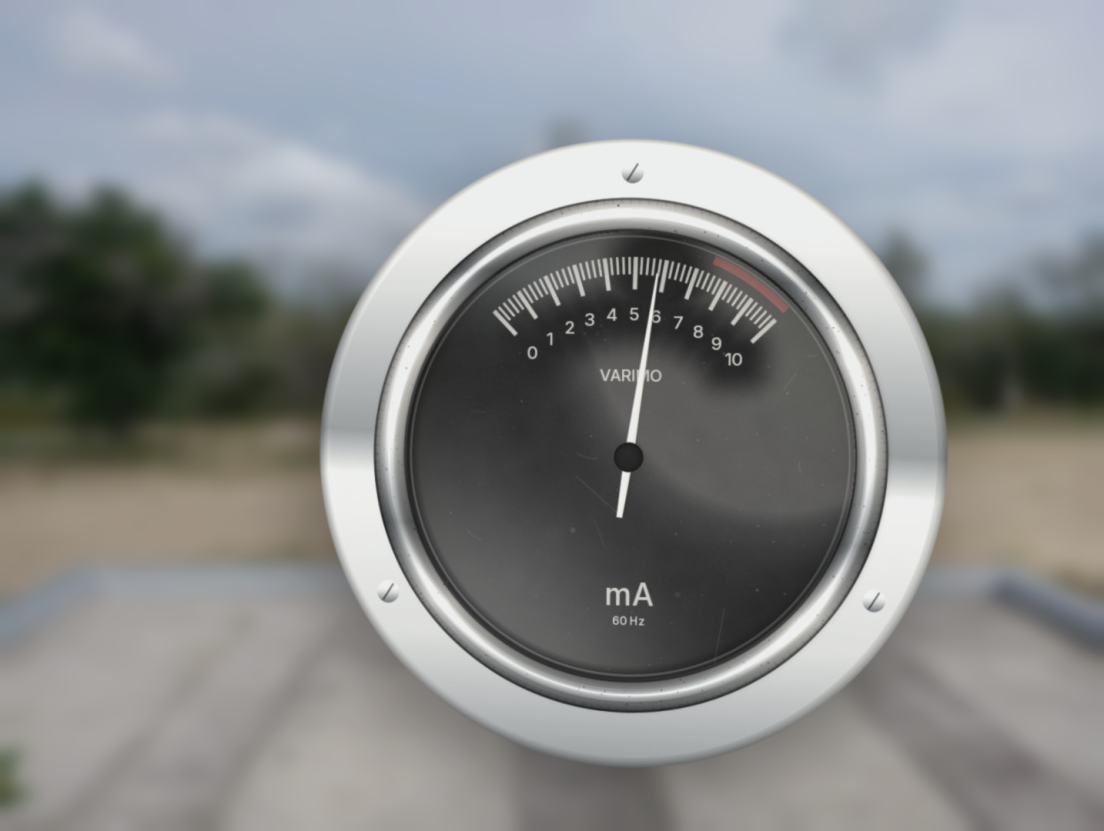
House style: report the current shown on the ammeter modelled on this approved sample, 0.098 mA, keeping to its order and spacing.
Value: 5.8 mA
